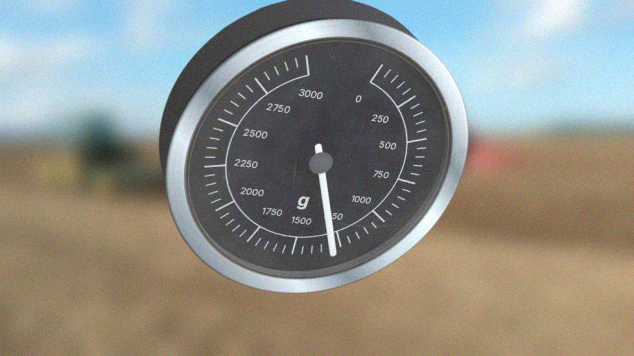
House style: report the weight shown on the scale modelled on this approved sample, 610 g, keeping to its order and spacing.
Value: 1300 g
